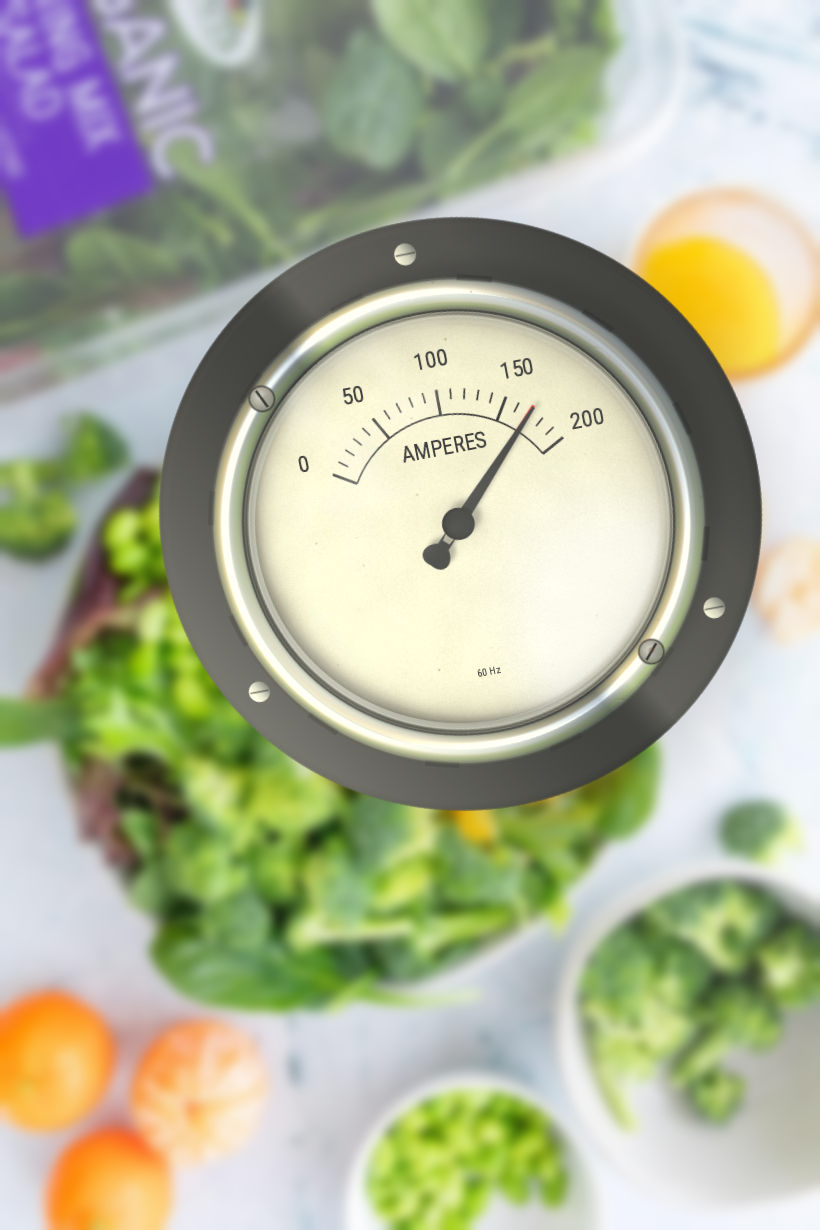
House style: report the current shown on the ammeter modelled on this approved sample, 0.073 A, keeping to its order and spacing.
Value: 170 A
